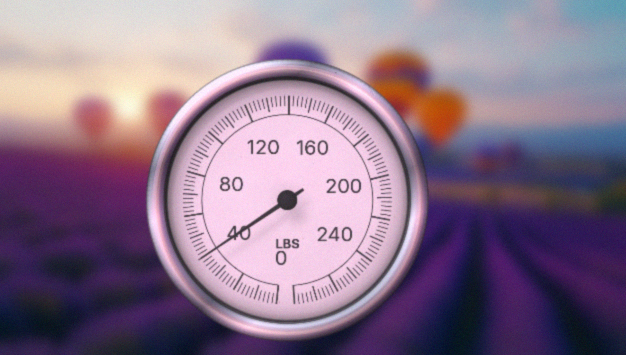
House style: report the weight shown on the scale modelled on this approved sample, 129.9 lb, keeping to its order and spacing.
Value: 40 lb
